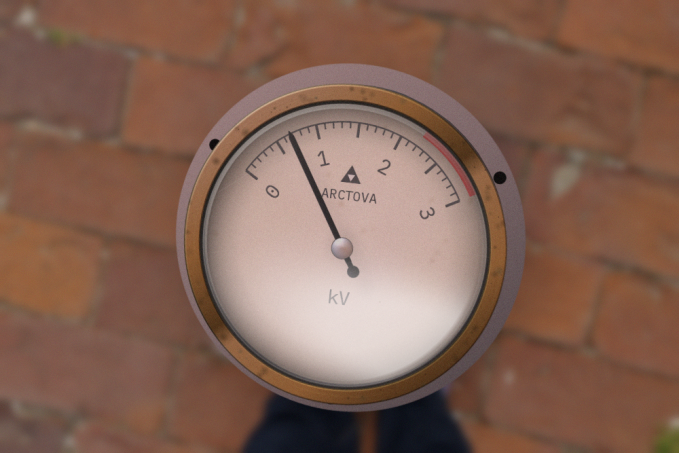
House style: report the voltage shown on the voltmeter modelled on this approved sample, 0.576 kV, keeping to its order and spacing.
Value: 0.7 kV
